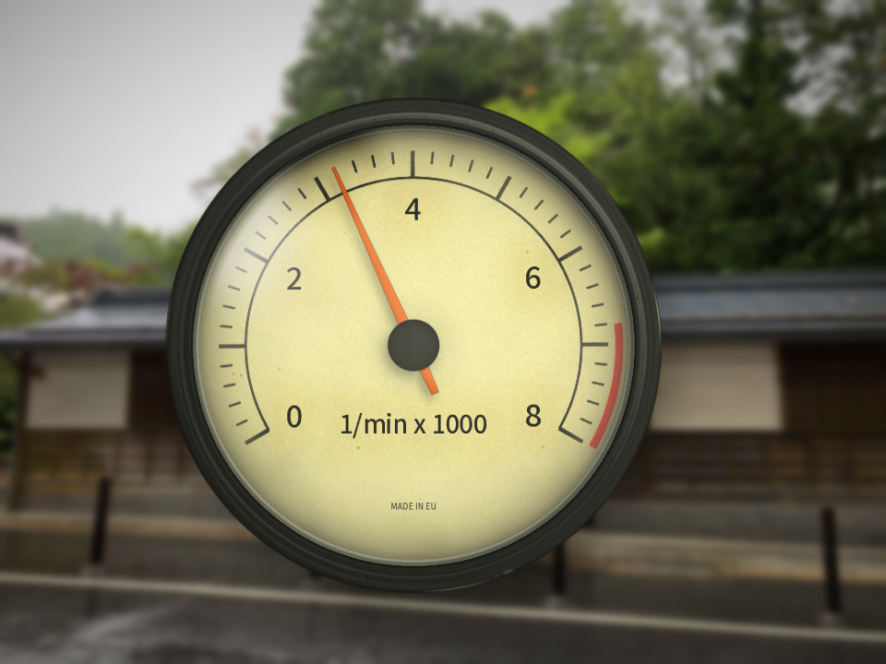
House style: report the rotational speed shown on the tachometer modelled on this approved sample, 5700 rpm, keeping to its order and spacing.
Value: 3200 rpm
